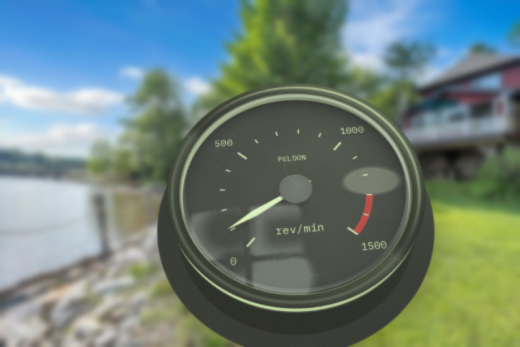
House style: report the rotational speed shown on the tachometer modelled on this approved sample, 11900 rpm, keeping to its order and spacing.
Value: 100 rpm
